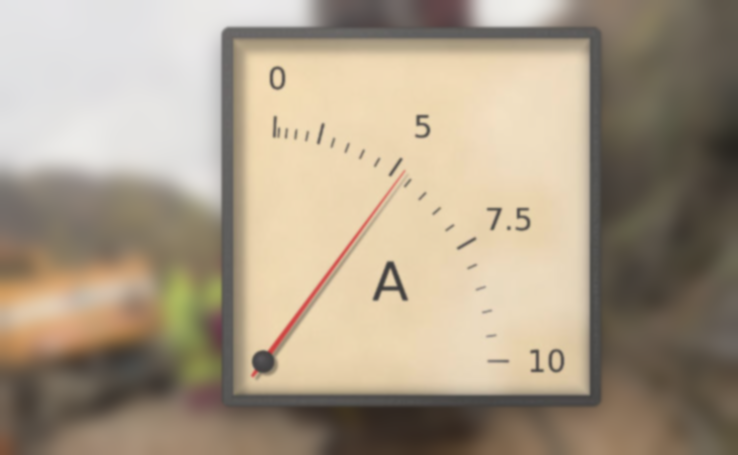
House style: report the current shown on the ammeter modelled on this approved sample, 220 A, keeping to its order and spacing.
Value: 5.25 A
